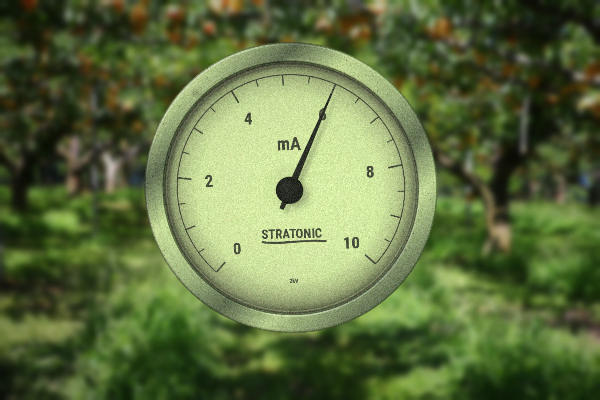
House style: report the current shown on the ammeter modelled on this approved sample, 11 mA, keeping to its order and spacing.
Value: 6 mA
